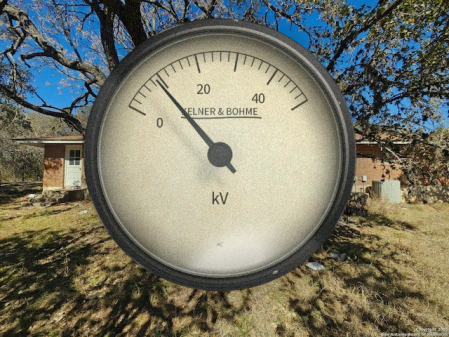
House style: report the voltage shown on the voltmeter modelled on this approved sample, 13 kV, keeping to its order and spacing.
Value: 9 kV
